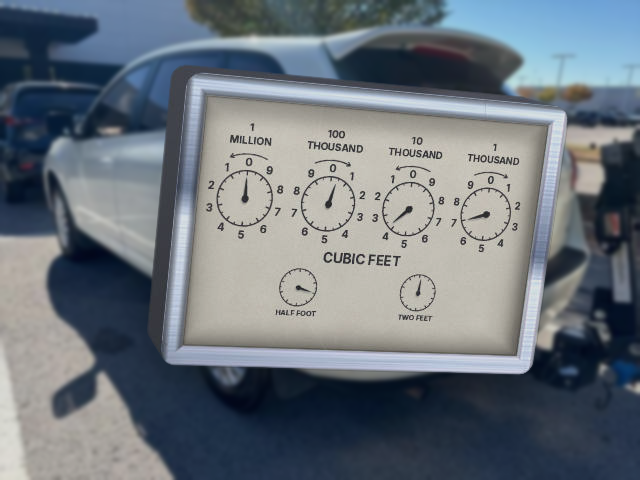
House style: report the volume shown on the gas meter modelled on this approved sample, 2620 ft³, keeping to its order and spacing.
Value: 3700 ft³
